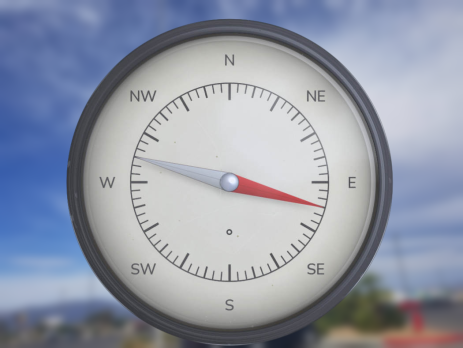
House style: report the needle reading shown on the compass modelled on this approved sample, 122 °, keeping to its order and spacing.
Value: 105 °
